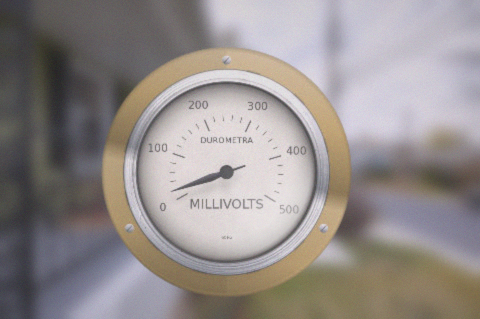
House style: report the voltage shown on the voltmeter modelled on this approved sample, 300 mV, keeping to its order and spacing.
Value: 20 mV
